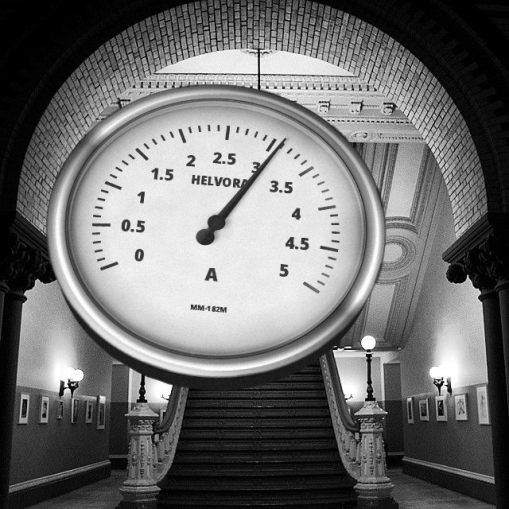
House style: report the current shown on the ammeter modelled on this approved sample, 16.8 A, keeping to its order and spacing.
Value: 3.1 A
